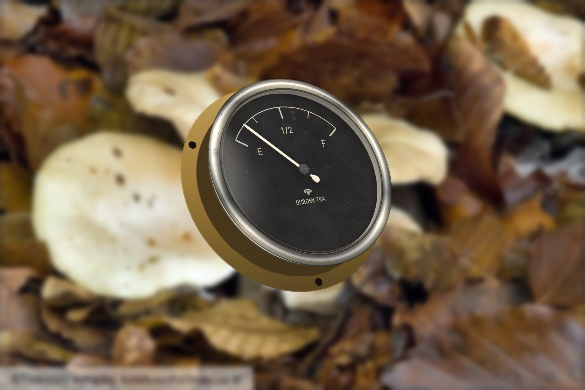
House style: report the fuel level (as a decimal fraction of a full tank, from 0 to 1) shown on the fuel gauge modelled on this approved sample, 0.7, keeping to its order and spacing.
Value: 0.125
